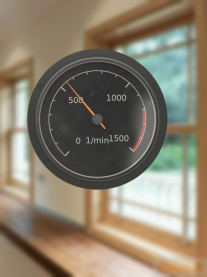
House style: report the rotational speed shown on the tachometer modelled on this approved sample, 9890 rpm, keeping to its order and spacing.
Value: 550 rpm
